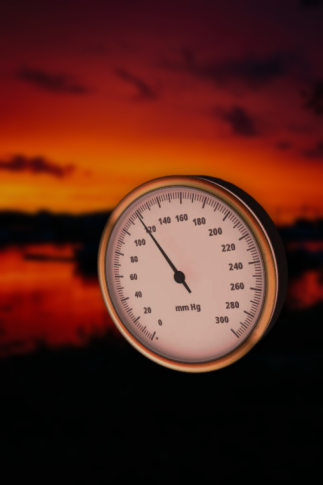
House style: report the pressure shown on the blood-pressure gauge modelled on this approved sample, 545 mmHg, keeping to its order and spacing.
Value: 120 mmHg
